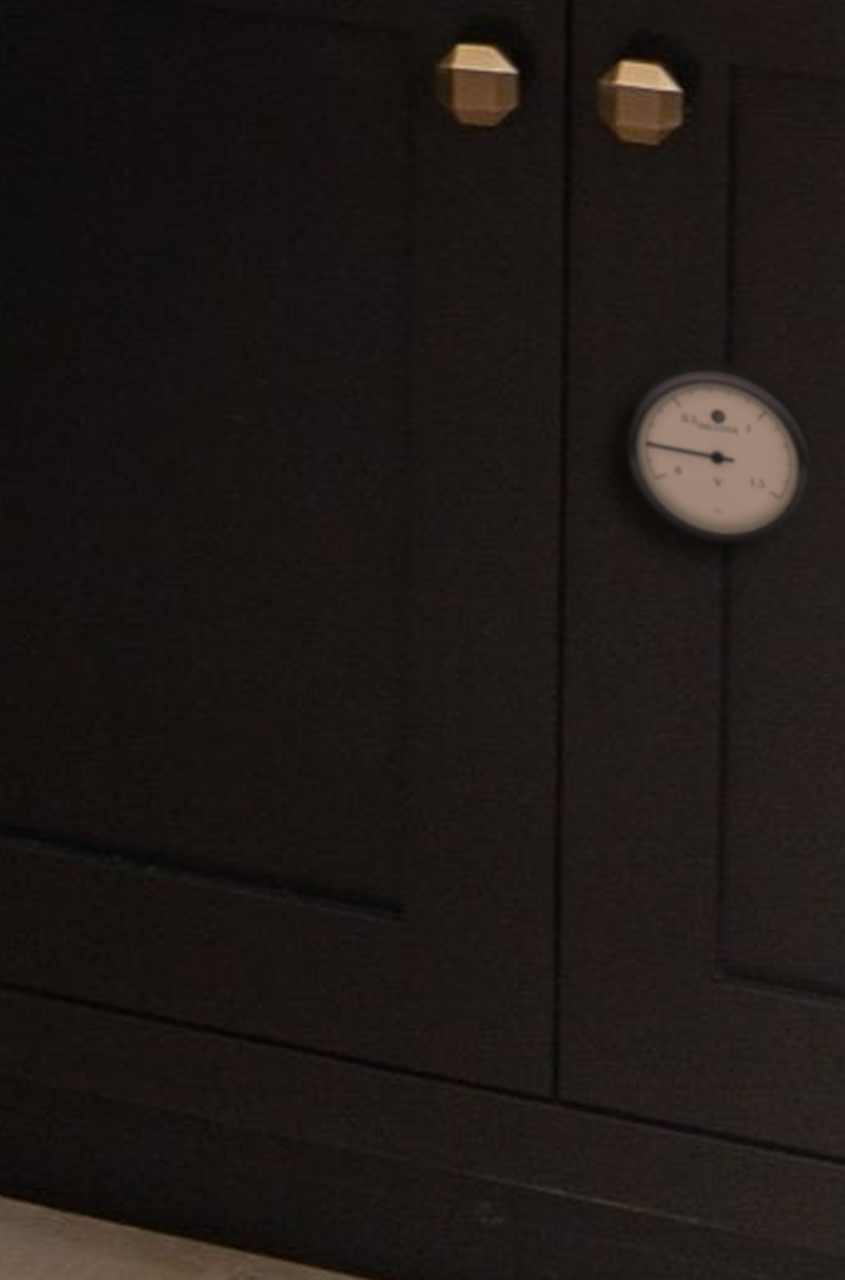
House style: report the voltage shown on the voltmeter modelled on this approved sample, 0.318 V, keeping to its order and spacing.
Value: 0.2 V
